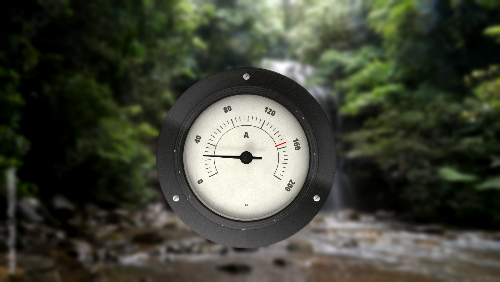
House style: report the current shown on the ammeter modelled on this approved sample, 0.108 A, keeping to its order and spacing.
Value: 25 A
